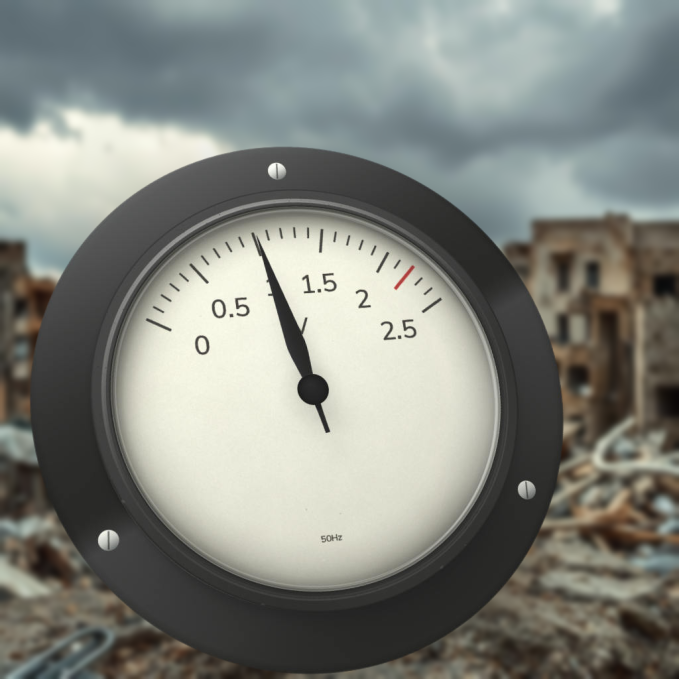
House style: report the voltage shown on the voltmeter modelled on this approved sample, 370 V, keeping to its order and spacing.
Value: 1 V
